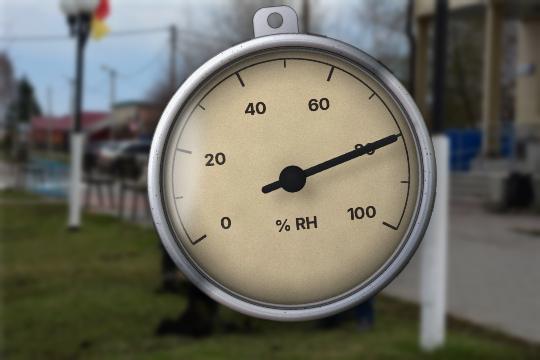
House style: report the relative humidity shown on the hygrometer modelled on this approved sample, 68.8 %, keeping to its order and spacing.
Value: 80 %
